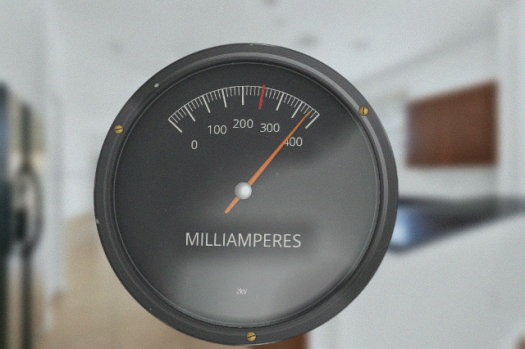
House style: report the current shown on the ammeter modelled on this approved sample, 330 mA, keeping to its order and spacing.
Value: 380 mA
